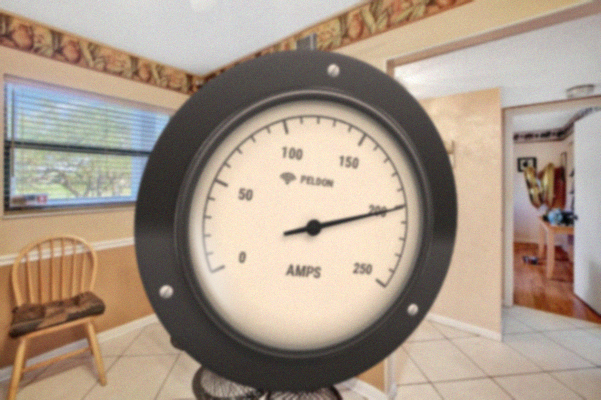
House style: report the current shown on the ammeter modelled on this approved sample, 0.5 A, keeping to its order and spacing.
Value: 200 A
